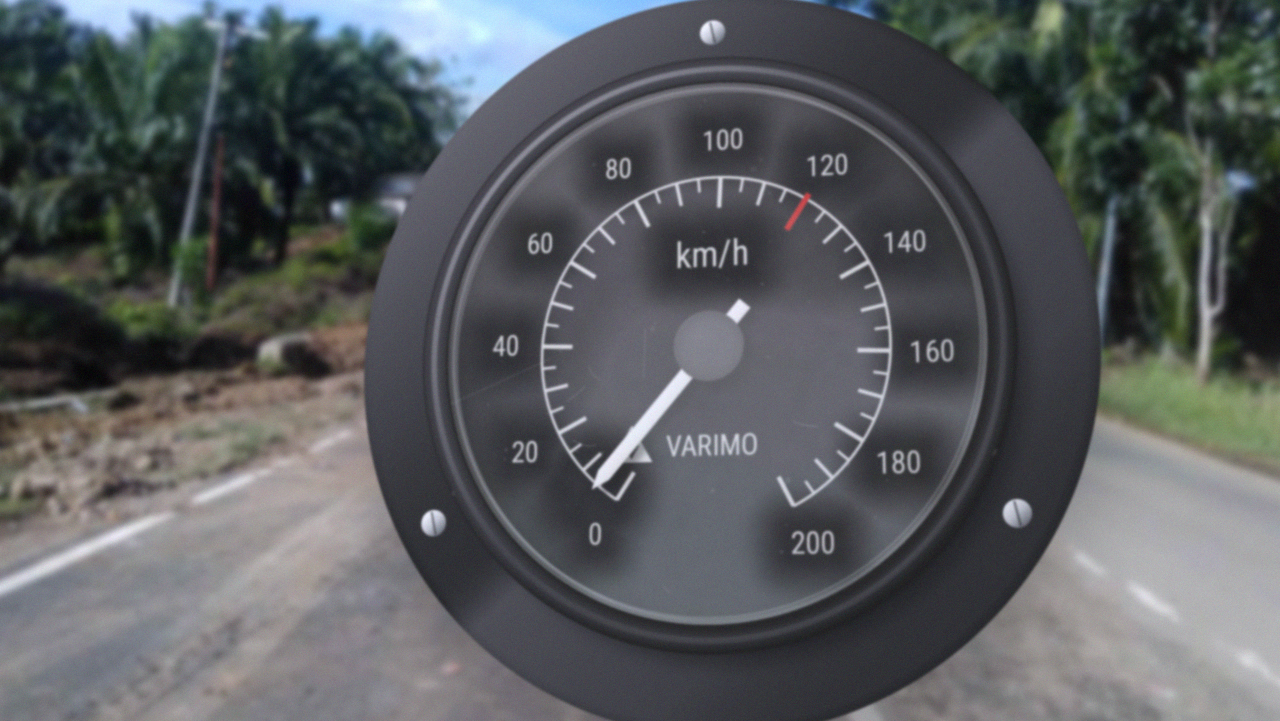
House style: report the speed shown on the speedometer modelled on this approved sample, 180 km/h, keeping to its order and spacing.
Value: 5 km/h
